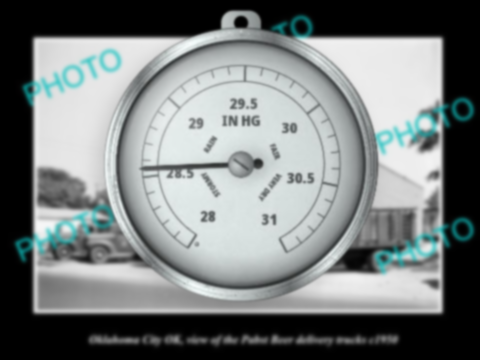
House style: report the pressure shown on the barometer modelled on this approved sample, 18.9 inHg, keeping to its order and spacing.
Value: 28.55 inHg
